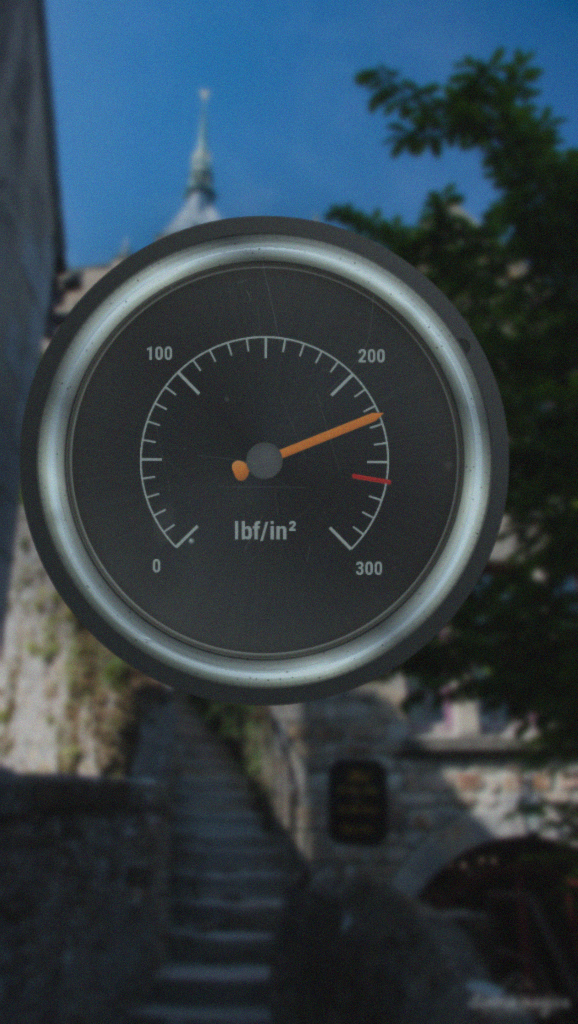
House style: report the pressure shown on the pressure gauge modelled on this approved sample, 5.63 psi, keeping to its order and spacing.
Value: 225 psi
